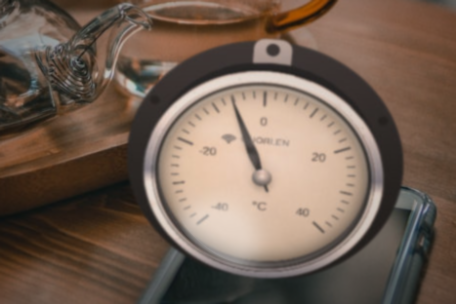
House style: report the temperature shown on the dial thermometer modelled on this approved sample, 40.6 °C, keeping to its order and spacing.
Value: -6 °C
